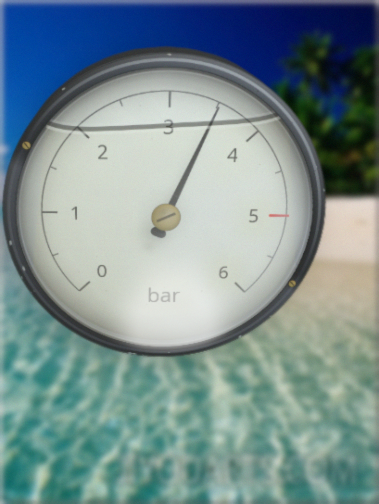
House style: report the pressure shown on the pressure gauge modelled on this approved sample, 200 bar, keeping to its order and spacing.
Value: 3.5 bar
